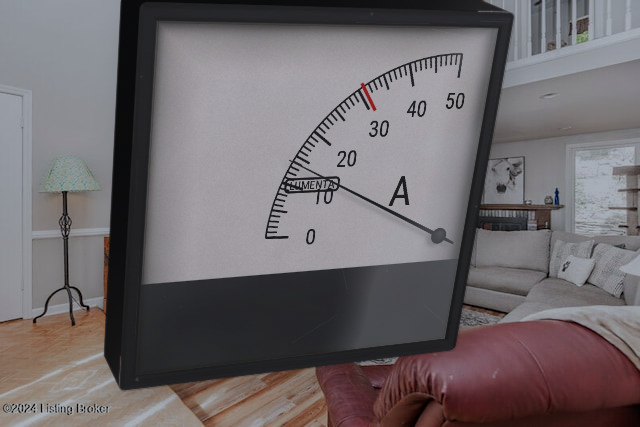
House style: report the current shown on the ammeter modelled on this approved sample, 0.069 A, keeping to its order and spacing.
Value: 14 A
